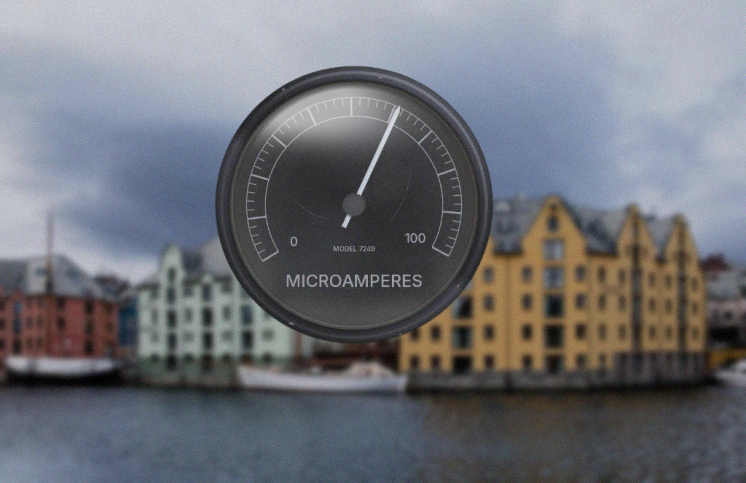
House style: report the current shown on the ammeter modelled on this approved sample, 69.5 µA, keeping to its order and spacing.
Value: 61 µA
